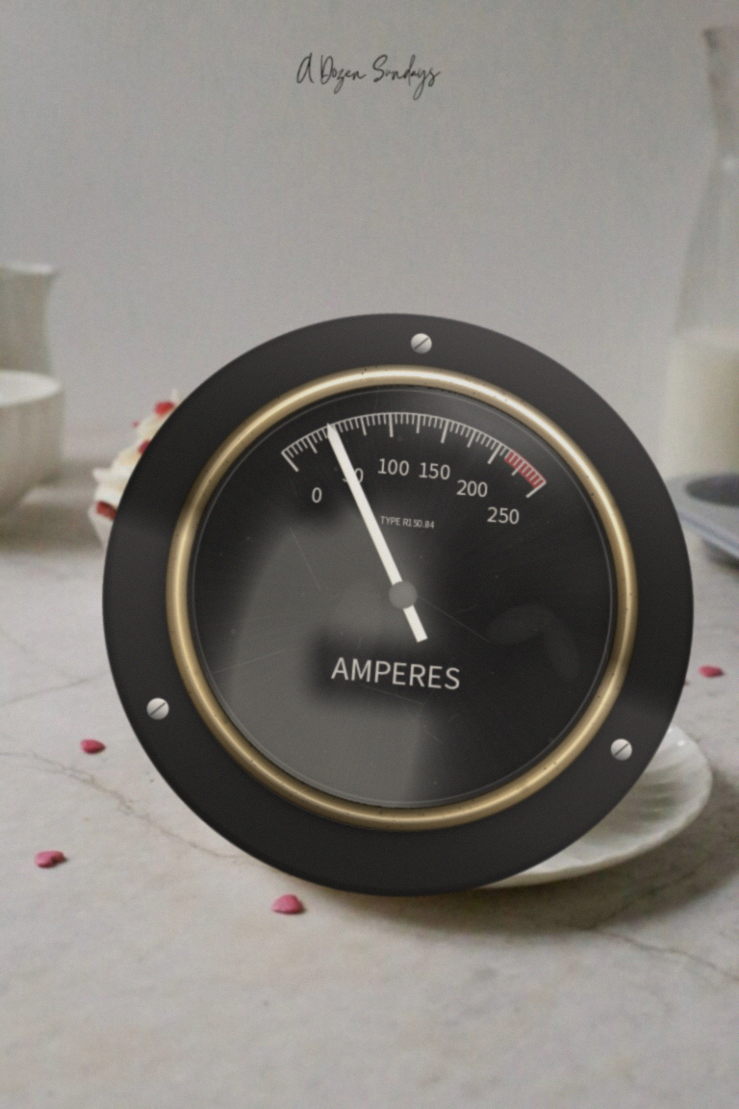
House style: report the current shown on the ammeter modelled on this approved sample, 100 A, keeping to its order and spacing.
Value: 45 A
